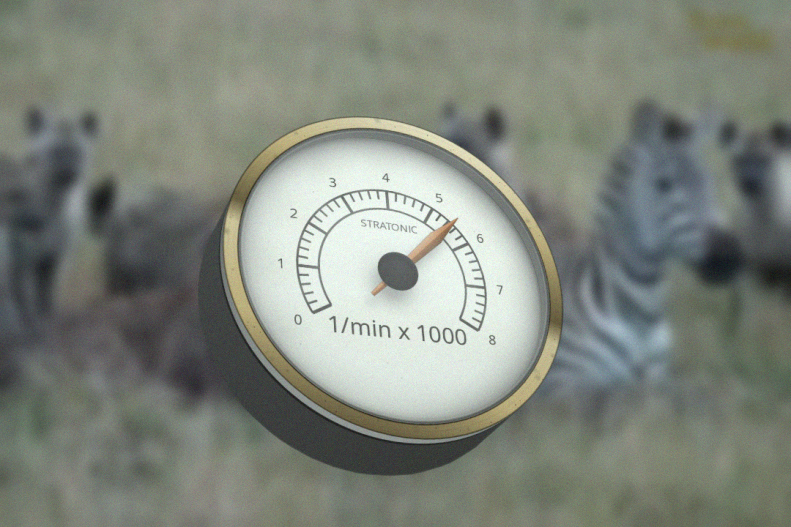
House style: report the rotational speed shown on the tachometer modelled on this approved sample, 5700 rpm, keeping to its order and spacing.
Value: 5500 rpm
